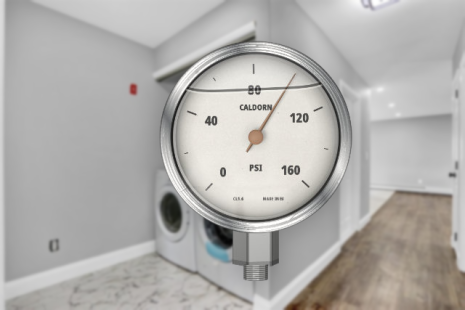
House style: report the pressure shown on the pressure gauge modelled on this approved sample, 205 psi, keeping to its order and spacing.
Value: 100 psi
